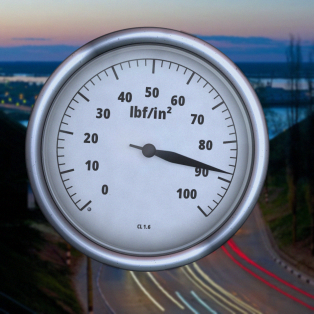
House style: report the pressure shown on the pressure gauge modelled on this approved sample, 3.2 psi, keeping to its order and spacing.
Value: 88 psi
